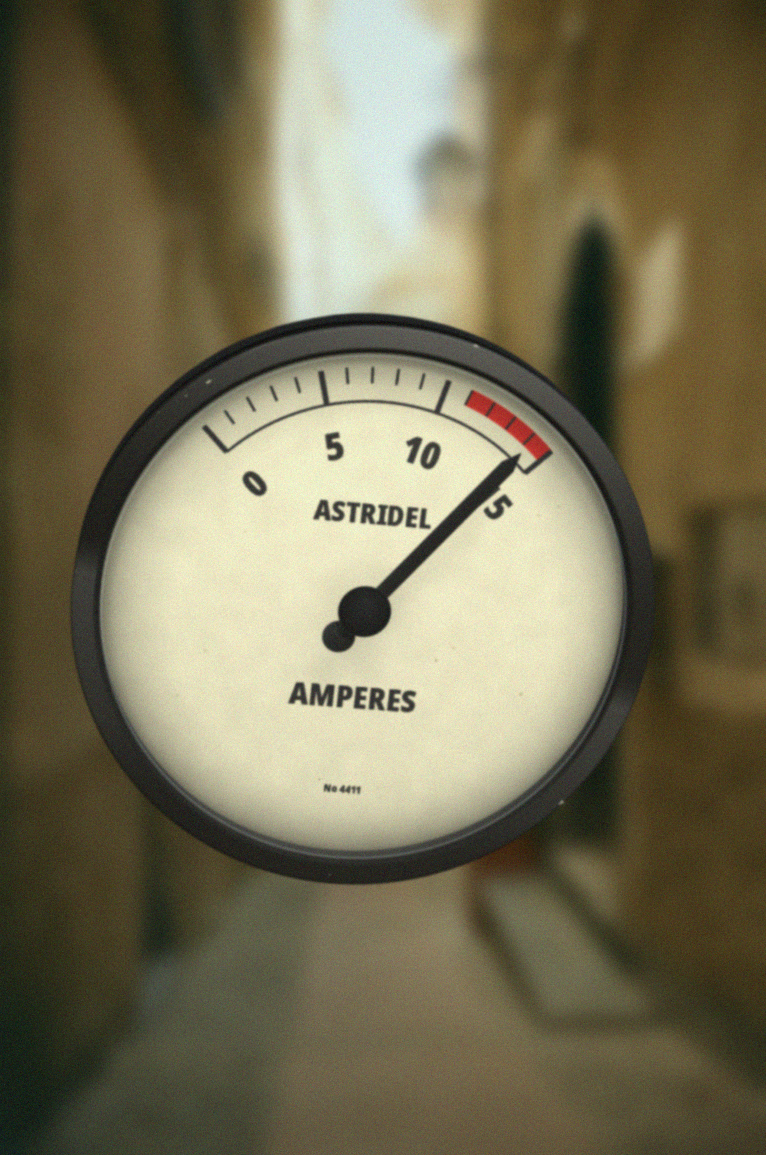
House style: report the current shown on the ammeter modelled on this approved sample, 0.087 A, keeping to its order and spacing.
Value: 14 A
